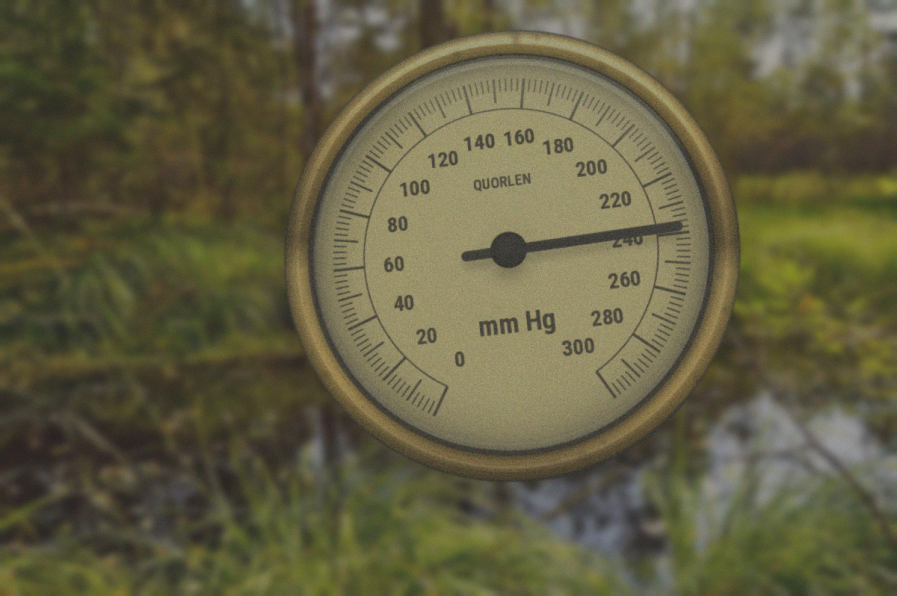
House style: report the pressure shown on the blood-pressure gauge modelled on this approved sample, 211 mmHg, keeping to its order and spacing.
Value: 238 mmHg
